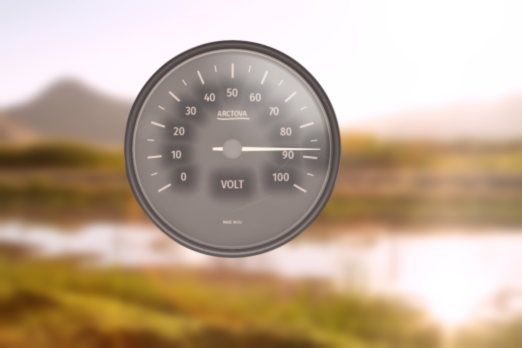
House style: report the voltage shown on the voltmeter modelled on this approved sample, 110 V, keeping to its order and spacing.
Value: 87.5 V
